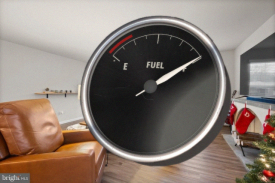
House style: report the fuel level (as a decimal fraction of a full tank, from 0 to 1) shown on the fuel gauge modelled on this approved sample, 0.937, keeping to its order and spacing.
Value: 1
